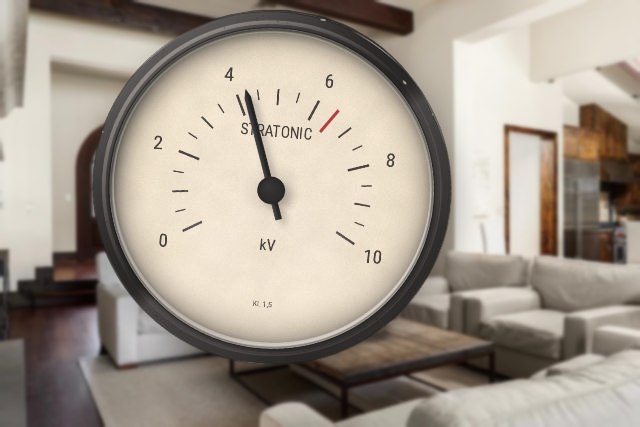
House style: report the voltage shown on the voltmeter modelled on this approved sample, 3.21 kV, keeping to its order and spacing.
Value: 4.25 kV
